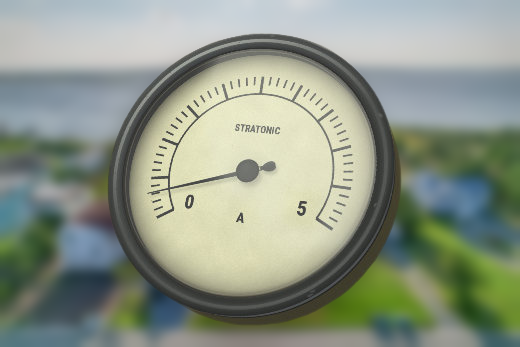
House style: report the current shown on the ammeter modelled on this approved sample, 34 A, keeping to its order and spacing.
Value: 0.3 A
